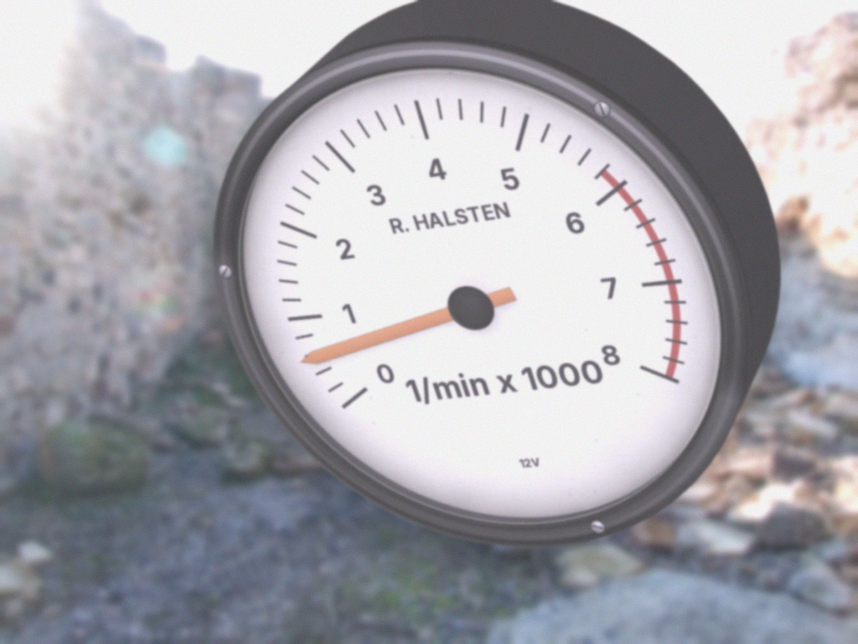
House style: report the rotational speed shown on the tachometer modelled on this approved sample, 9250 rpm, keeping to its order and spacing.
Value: 600 rpm
